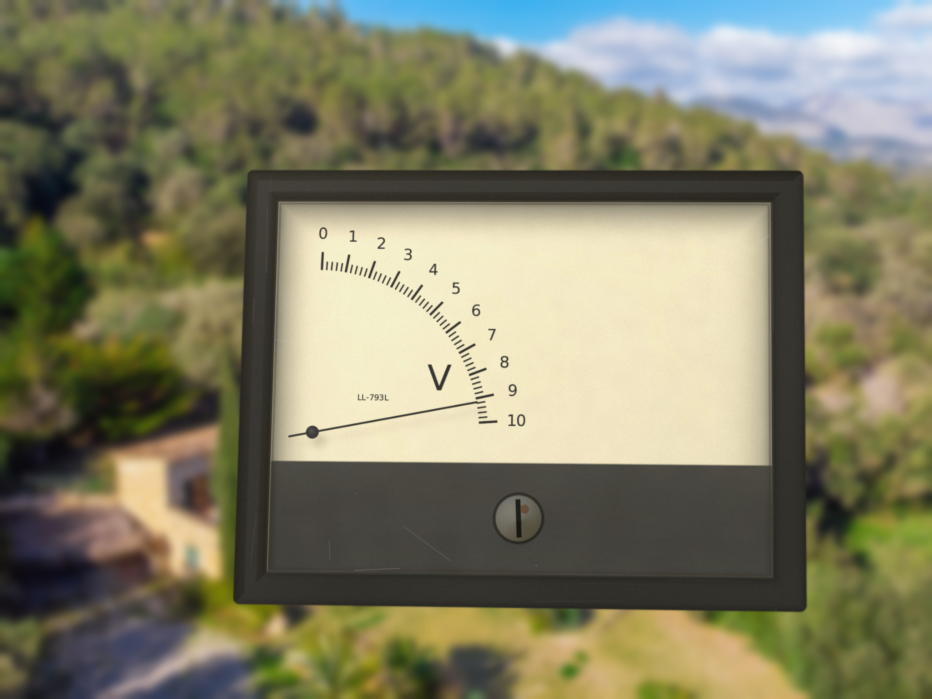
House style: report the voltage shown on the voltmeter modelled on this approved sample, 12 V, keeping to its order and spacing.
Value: 9.2 V
